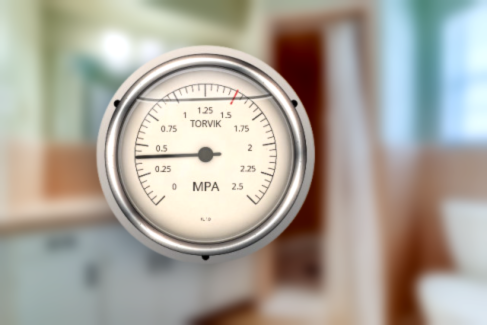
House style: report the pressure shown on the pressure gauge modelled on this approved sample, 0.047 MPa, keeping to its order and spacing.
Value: 0.4 MPa
